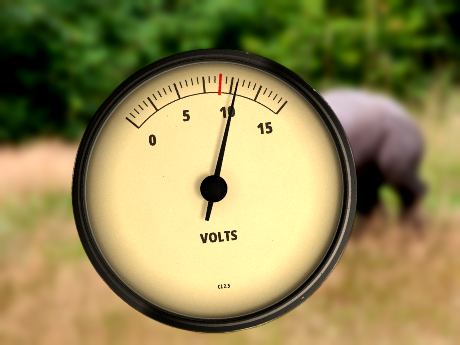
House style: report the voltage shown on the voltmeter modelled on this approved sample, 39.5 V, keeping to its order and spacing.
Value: 10.5 V
